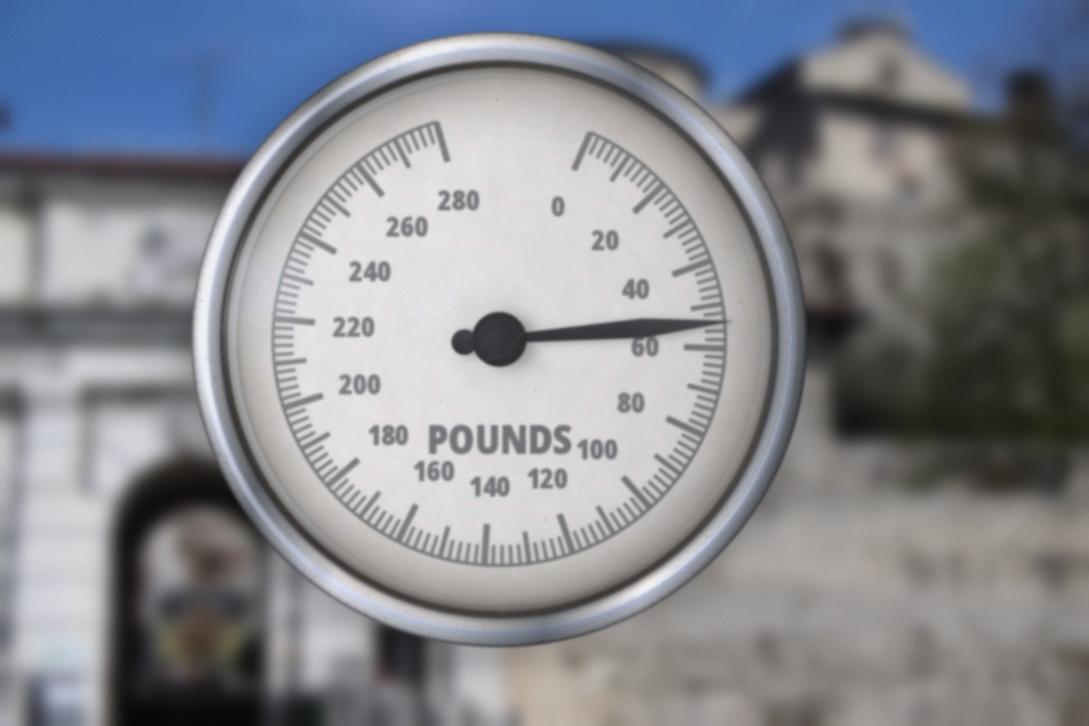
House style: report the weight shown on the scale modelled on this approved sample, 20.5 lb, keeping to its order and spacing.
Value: 54 lb
